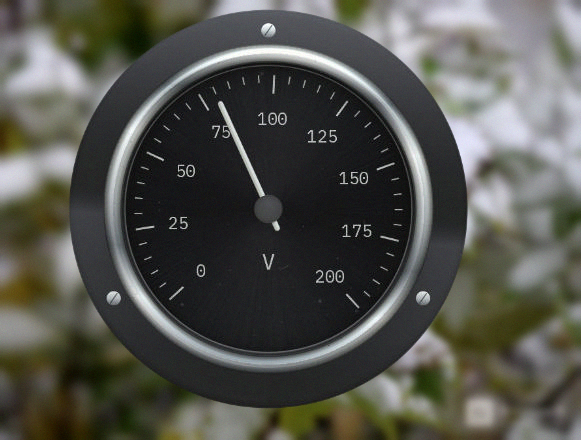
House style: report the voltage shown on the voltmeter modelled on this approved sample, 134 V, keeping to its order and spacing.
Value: 80 V
